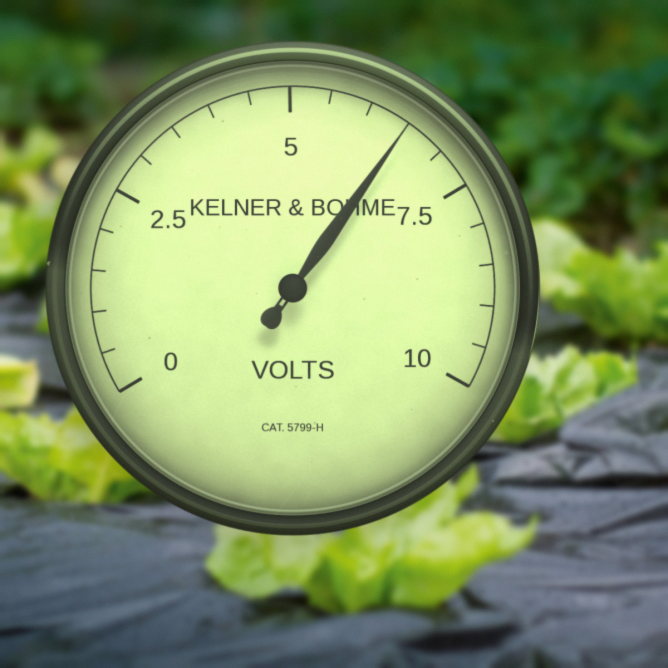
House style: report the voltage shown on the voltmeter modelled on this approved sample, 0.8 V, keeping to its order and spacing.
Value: 6.5 V
